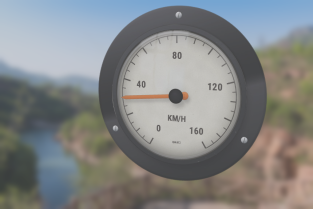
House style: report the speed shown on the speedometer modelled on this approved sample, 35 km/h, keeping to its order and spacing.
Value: 30 km/h
